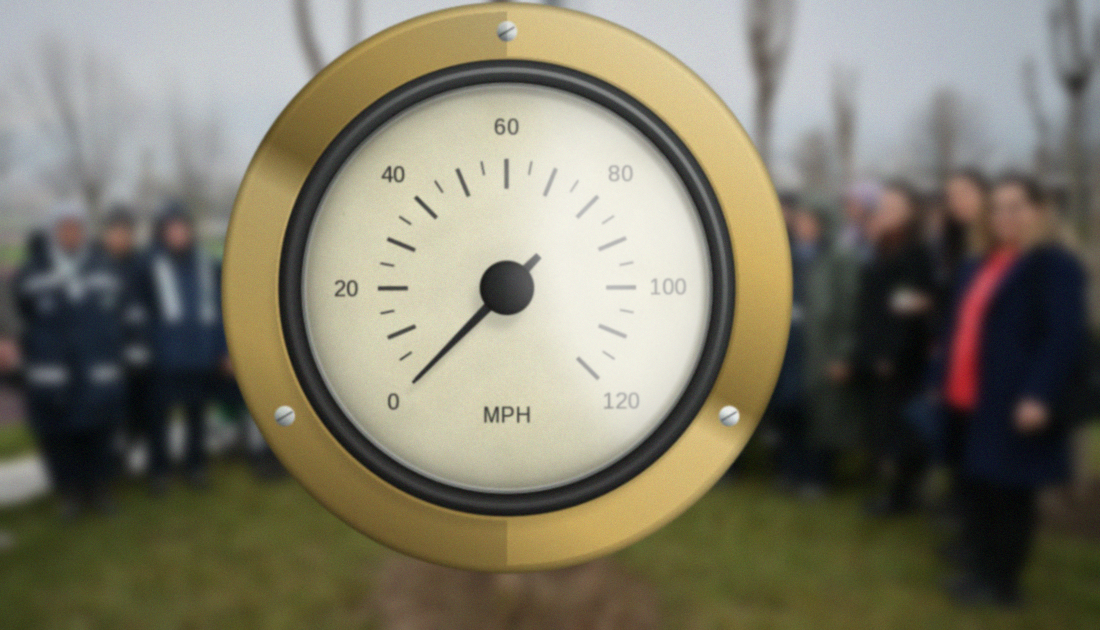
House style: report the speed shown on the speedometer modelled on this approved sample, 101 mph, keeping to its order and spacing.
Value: 0 mph
